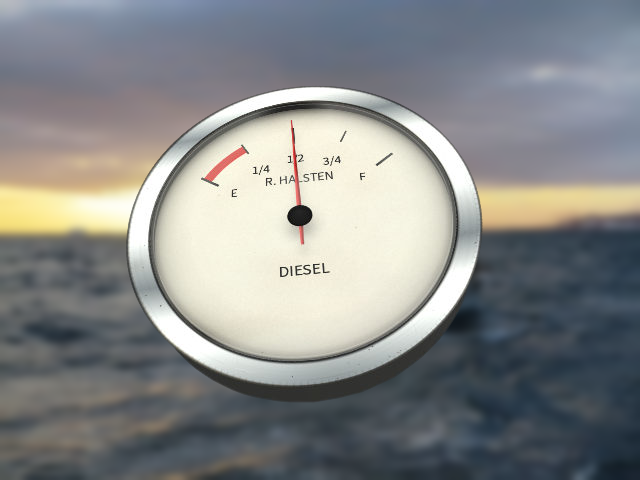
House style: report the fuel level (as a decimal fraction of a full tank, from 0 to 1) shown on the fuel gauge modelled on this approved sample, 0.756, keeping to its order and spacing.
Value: 0.5
